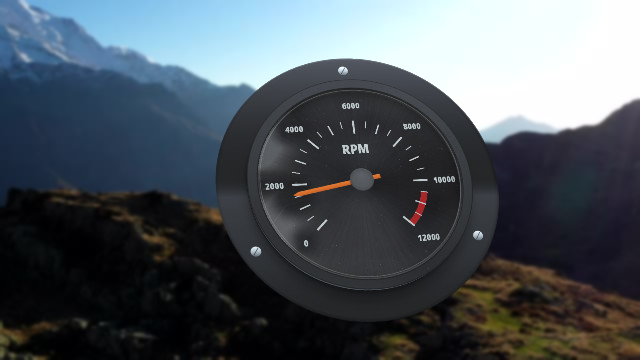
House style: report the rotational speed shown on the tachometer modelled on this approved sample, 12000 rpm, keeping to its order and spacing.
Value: 1500 rpm
